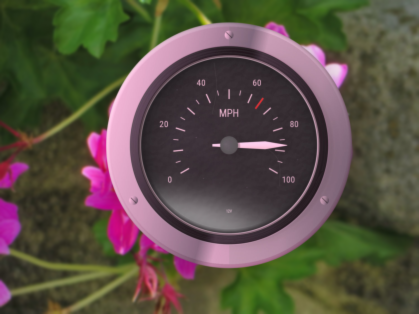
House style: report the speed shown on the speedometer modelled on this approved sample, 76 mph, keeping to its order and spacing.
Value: 87.5 mph
